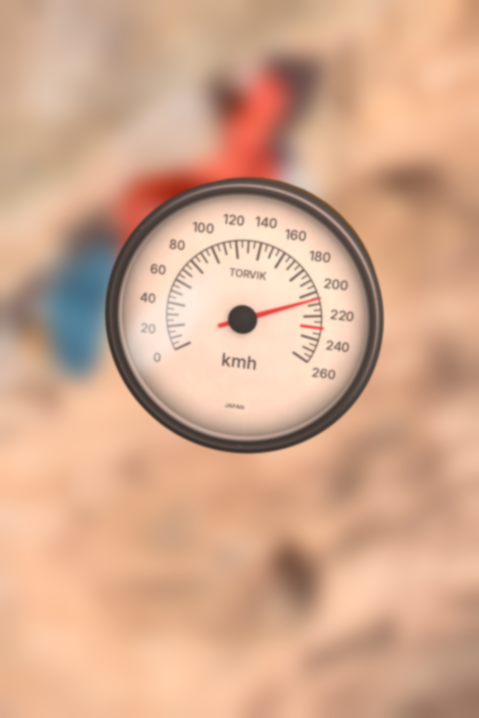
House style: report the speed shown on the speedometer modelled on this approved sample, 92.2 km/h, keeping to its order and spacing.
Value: 205 km/h
